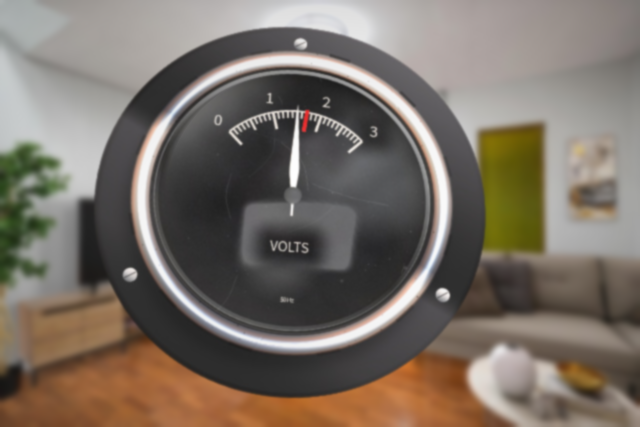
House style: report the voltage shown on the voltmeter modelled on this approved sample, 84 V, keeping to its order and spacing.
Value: 1.5 V
